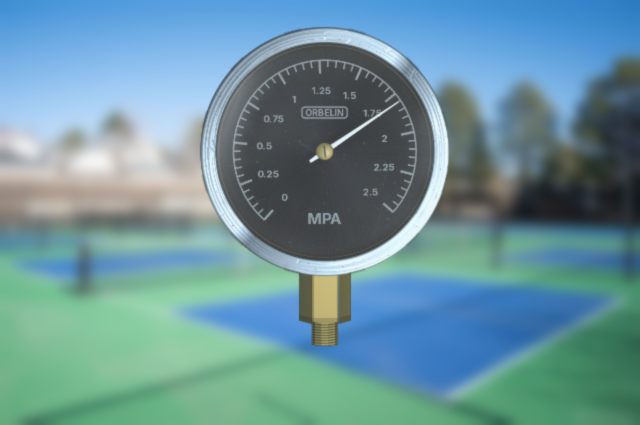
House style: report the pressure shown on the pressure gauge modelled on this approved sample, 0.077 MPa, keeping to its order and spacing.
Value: 1.8 MPa
